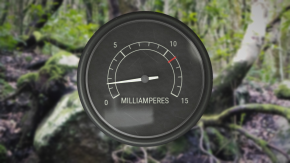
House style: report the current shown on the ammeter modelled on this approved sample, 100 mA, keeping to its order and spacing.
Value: 1.5 mA
